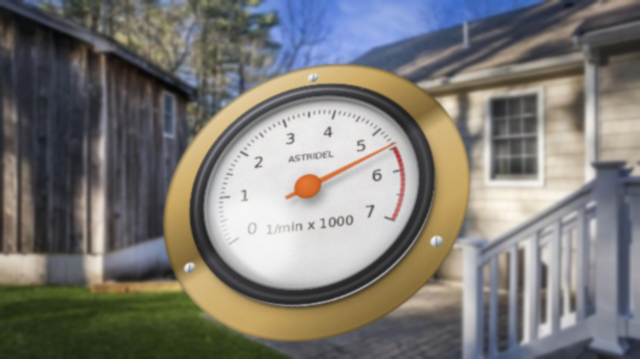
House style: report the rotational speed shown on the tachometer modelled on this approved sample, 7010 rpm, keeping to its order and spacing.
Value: 5500 rpm
